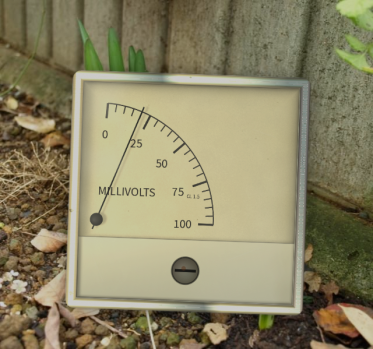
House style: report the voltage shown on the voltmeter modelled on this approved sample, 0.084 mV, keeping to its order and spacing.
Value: 20 mV
